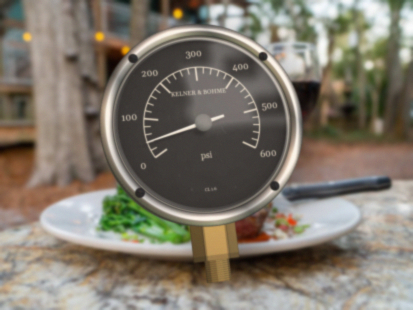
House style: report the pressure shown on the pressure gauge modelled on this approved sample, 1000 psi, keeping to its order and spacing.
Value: 40 psi
